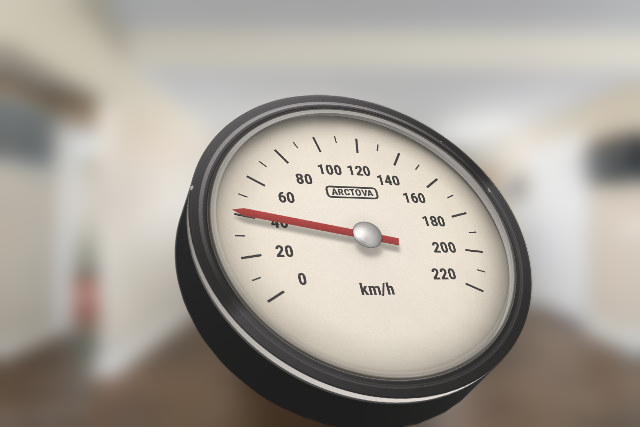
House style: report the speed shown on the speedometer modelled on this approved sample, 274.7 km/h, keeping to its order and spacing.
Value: 40 km/h
